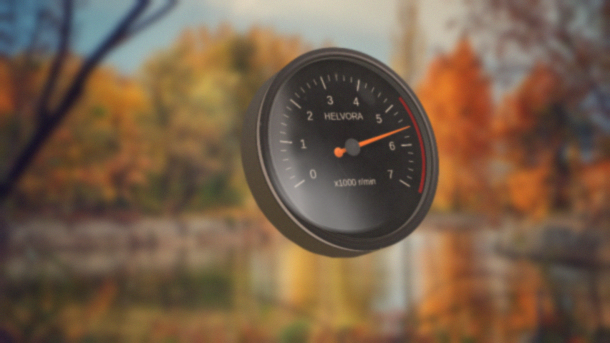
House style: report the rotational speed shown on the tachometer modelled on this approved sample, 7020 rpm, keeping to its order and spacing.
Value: 5600 rpm
